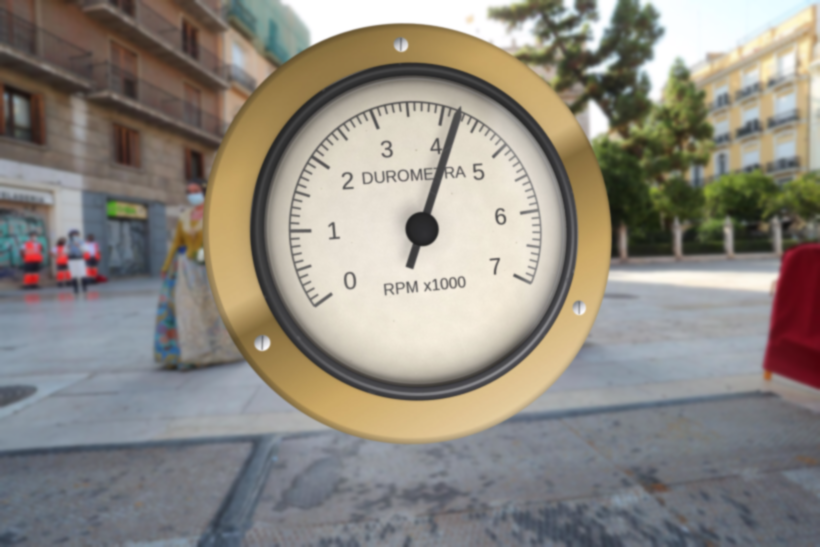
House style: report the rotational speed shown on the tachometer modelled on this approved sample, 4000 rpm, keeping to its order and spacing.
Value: 4200 rpm
